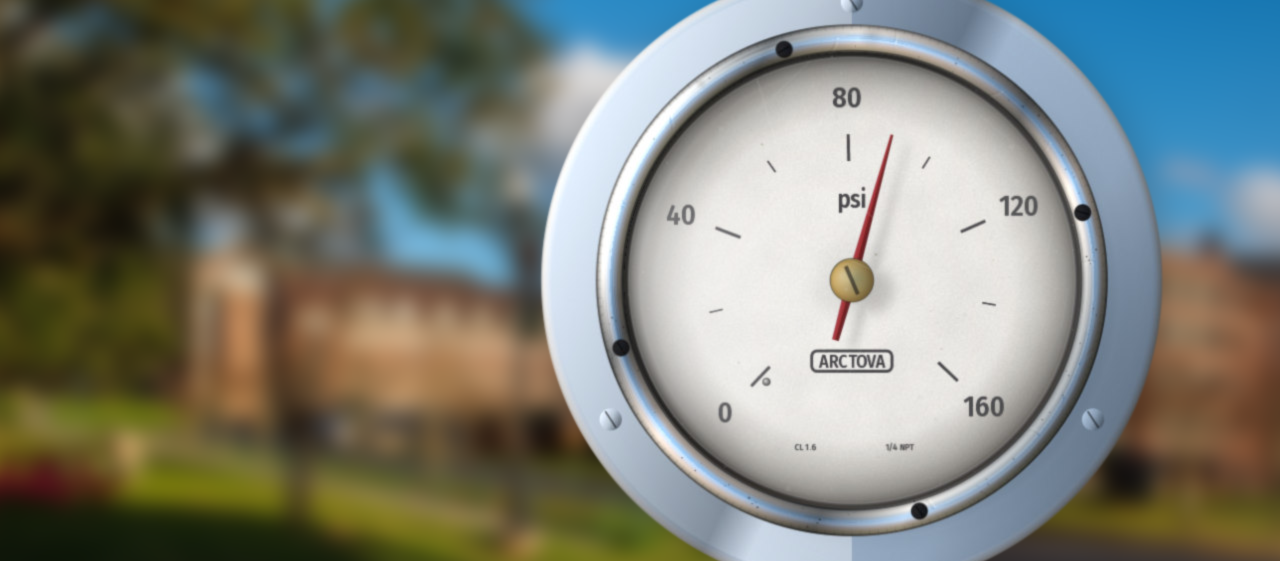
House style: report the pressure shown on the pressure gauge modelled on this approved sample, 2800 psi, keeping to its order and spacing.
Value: 90 psi
